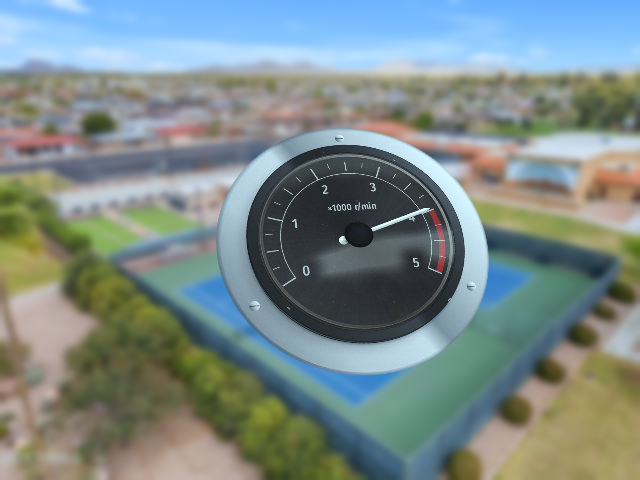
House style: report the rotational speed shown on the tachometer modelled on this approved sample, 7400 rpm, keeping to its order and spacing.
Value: 4000 rpm
